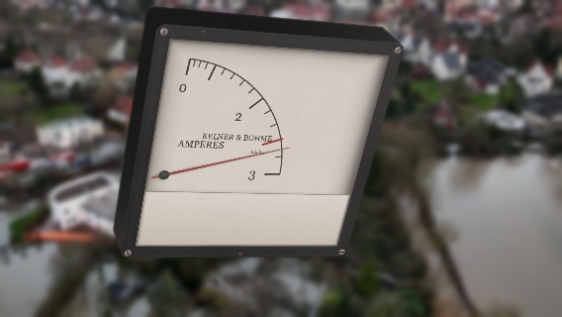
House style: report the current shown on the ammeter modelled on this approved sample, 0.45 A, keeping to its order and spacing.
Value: 2.7 A
